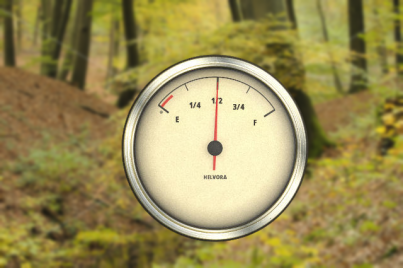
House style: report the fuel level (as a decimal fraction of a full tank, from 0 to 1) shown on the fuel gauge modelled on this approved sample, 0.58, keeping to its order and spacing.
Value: 0.5
